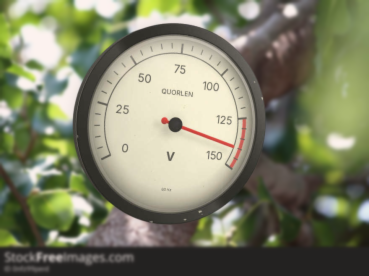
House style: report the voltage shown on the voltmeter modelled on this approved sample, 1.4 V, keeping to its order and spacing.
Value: 140 V
